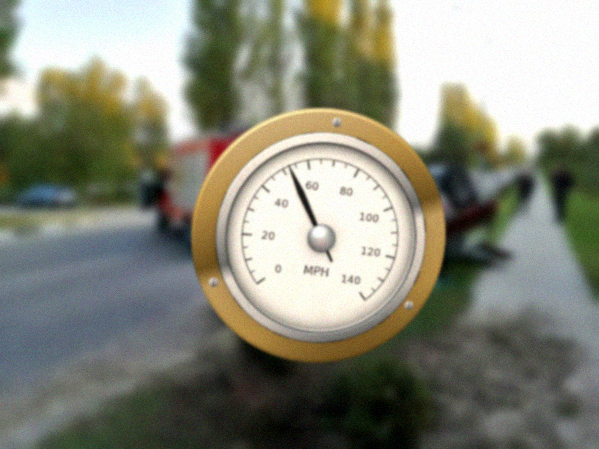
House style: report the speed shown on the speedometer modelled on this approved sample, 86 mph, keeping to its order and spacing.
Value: 52.5 mph
